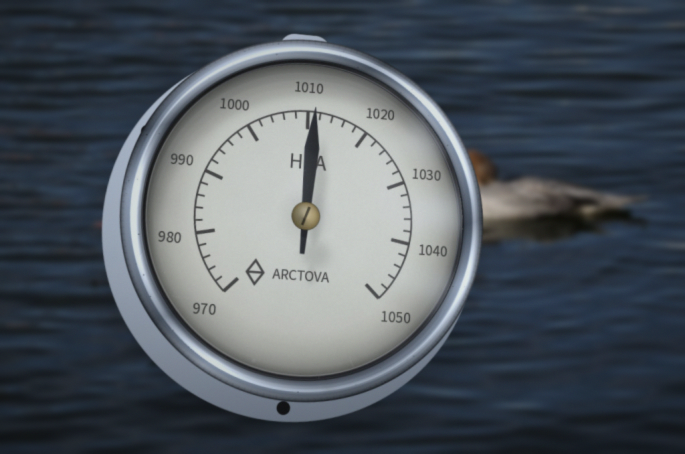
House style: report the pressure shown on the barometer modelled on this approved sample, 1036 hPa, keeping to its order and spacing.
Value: 1011 hPa
